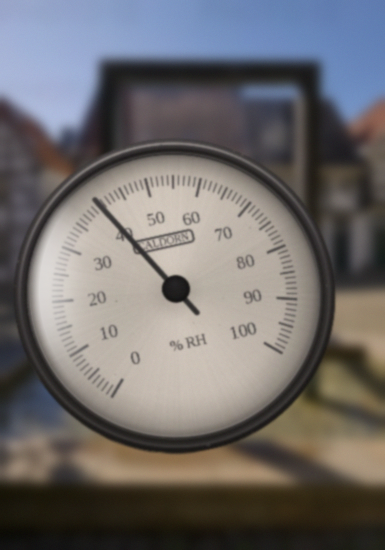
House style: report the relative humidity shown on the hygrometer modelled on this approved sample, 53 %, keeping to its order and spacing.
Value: 40 %
